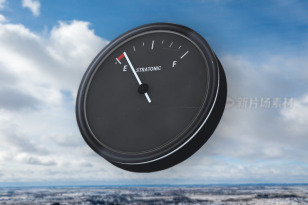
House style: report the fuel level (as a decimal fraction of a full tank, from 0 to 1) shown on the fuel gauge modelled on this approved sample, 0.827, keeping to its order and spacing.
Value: 0.125
